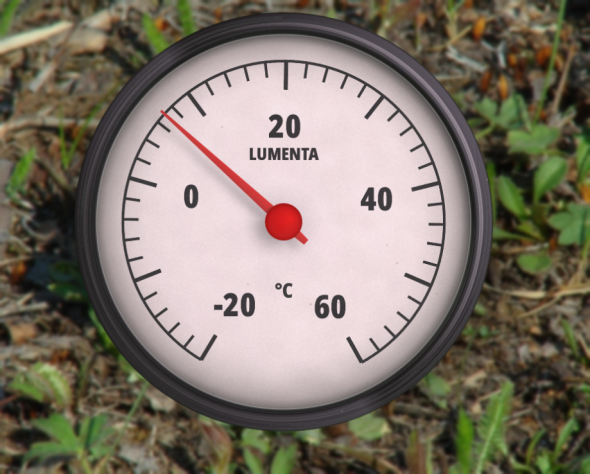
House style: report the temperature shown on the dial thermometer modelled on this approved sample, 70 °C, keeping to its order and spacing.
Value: 7 °C
